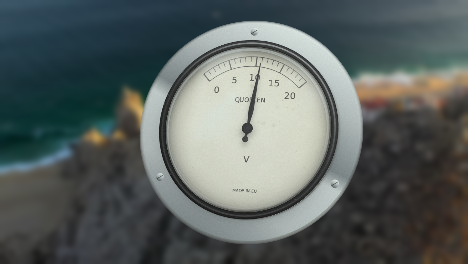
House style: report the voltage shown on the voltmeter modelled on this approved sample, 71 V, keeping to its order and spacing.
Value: 11 V
